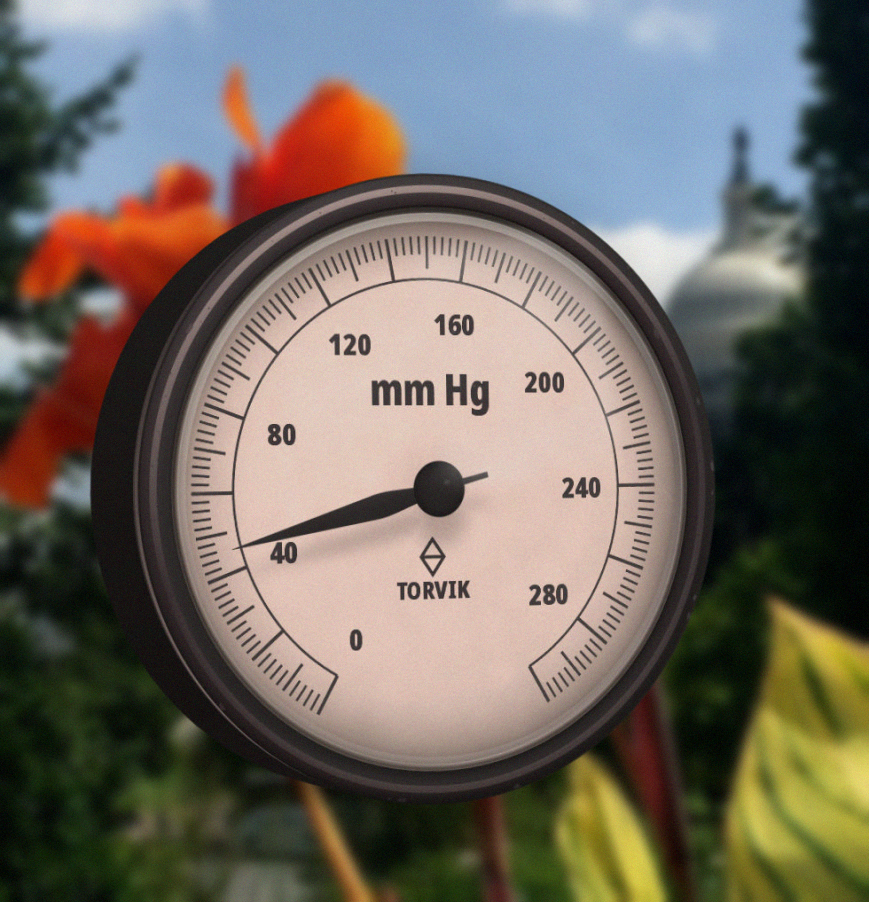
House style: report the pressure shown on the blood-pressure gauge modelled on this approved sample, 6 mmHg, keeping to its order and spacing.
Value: 46 mmHg
